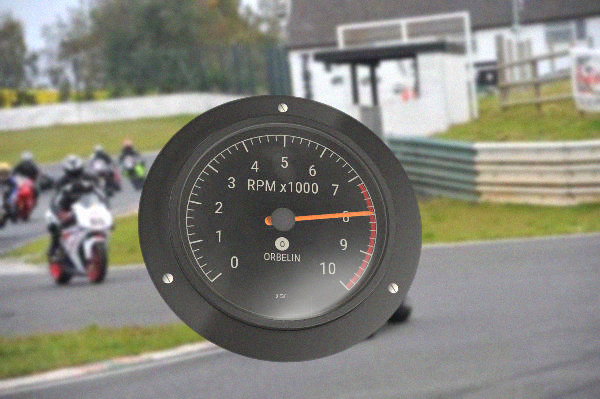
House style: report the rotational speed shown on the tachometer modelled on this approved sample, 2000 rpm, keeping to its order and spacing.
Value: 8000 rpm
